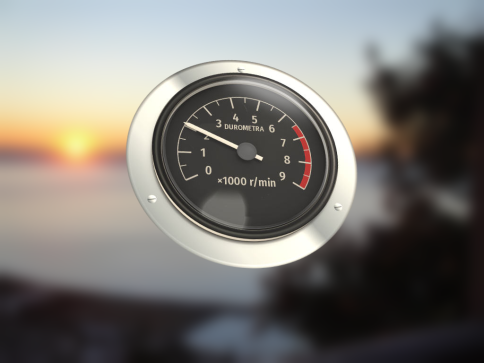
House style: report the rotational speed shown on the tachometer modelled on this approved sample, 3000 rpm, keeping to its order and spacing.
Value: 2000 rpm
